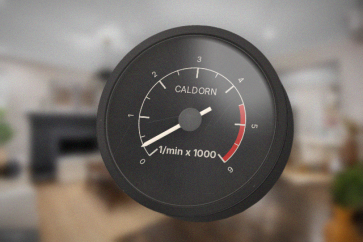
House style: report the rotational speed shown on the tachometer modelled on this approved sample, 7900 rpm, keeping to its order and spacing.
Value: 250 rpm
